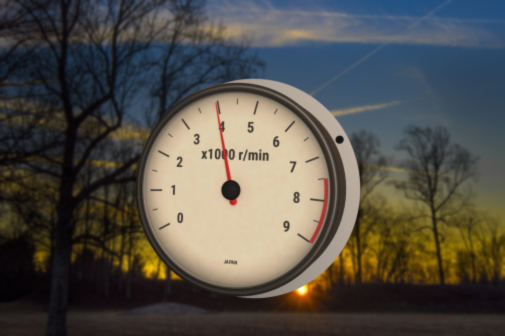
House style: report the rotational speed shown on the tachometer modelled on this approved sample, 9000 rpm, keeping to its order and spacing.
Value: 4000 rpm
